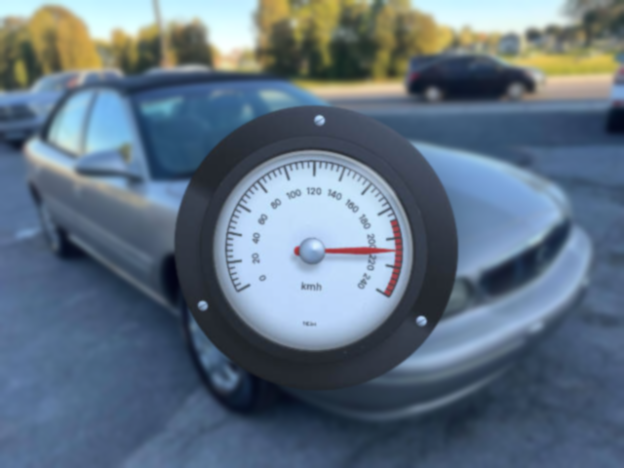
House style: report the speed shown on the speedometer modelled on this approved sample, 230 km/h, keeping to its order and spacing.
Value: 208 km/h
